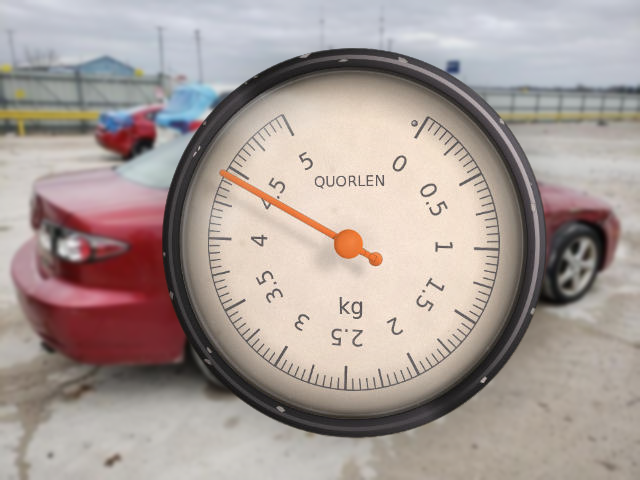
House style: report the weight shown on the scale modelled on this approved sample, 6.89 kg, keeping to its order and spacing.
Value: 4.45 kg
